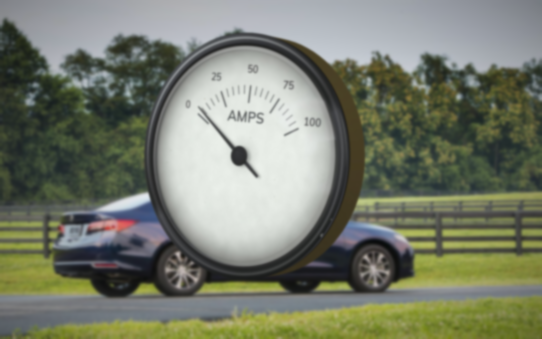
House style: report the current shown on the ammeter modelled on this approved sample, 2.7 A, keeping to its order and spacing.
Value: 5 A
